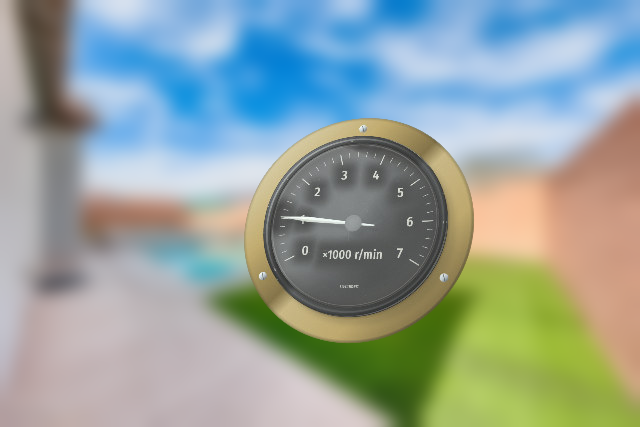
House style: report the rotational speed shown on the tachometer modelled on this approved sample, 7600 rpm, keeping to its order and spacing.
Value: 1000 rpm
